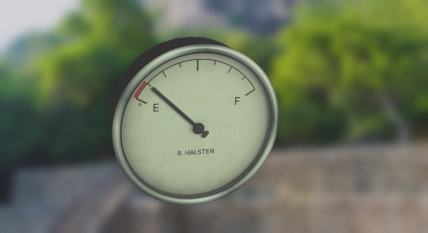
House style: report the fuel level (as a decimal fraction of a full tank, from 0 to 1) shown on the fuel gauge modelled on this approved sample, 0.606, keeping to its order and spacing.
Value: 0.125
